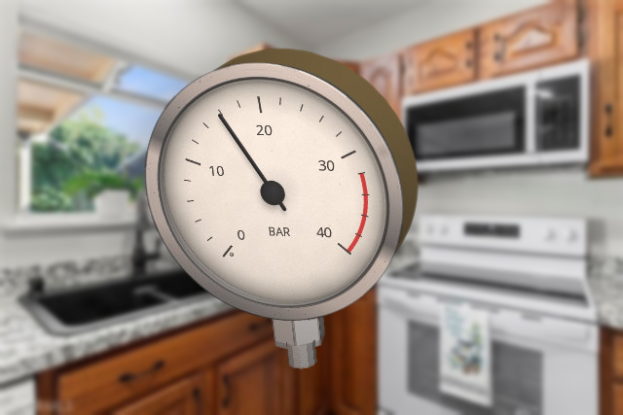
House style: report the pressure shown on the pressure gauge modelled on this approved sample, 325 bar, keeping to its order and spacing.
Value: 16 bar
